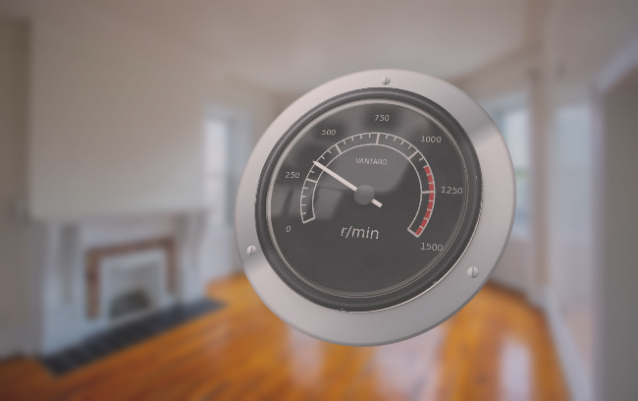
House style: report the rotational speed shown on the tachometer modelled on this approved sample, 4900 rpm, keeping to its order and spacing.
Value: 350 rpm
